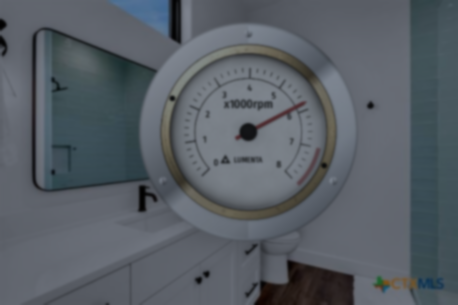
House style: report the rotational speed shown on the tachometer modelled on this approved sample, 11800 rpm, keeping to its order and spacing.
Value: 5800 rpm
